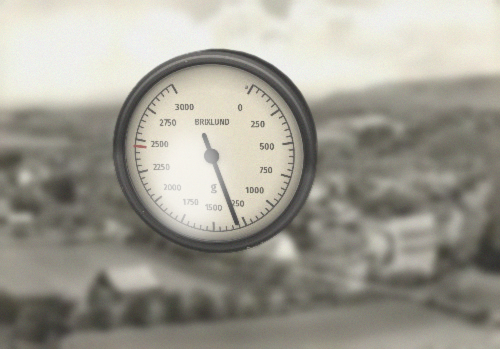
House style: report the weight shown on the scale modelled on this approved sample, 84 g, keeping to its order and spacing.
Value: 1300 g
